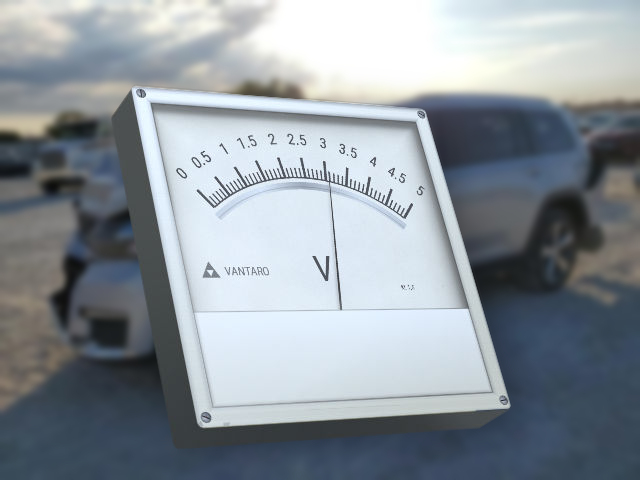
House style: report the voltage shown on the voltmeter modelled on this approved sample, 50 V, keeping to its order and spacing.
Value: 3 V
